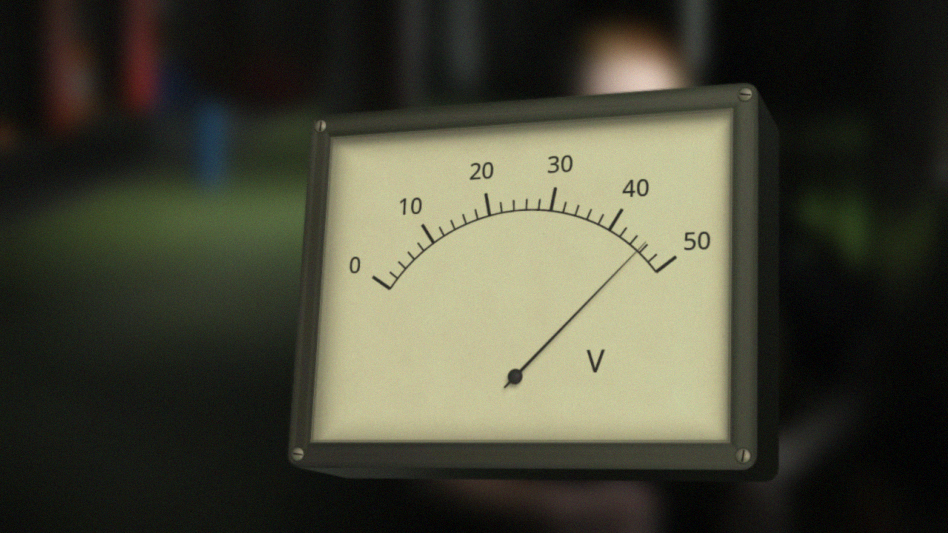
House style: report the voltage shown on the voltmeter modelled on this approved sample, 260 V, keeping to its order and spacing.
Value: 46 V
